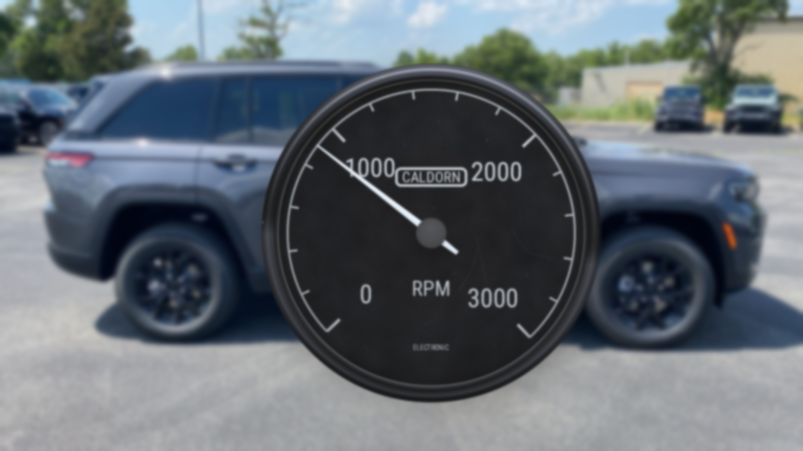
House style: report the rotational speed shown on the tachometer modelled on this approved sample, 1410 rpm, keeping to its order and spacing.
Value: 900 rpm
